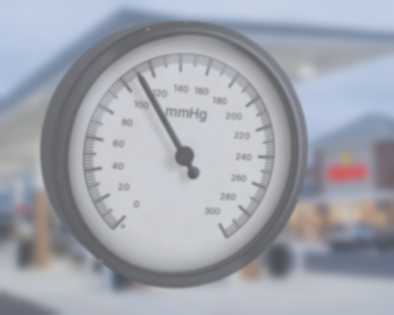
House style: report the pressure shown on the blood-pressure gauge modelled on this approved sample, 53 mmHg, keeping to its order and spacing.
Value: 110 mmHg
